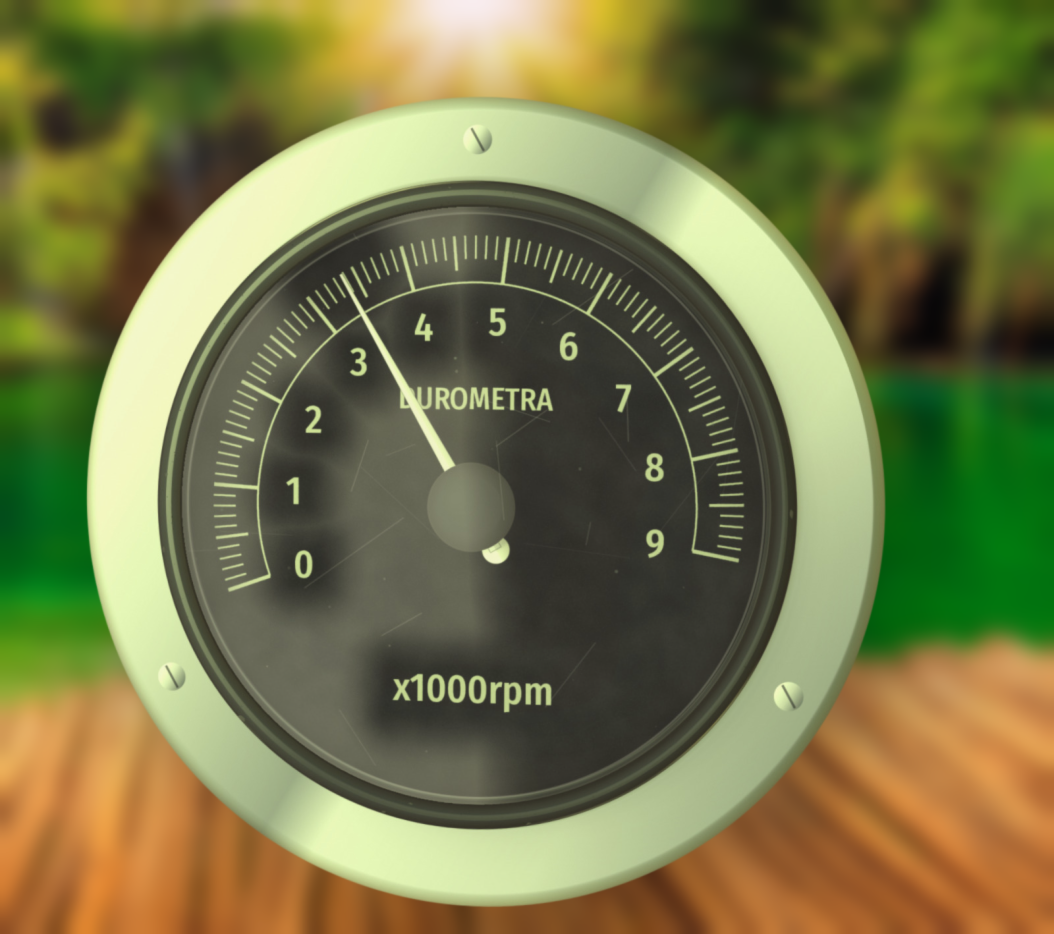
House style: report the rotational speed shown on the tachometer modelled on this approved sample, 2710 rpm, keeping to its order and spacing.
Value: 3400 rpm
